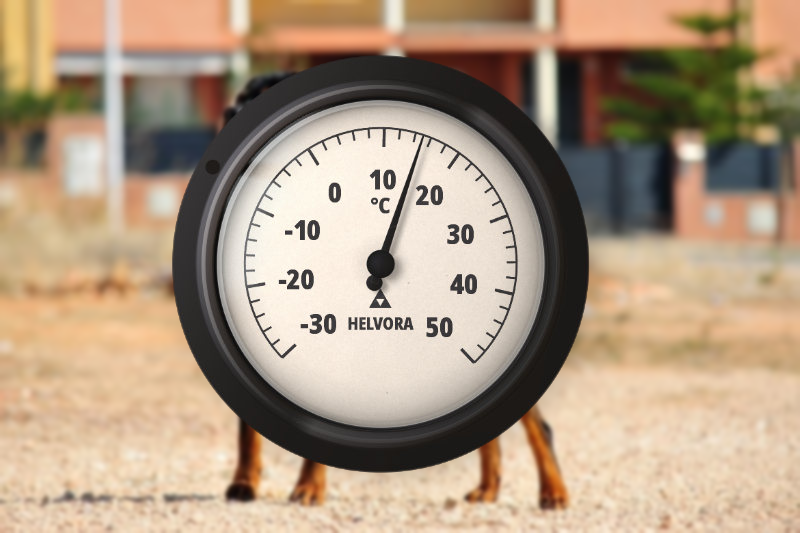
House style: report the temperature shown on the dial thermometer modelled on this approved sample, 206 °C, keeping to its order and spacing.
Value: 15 °C
